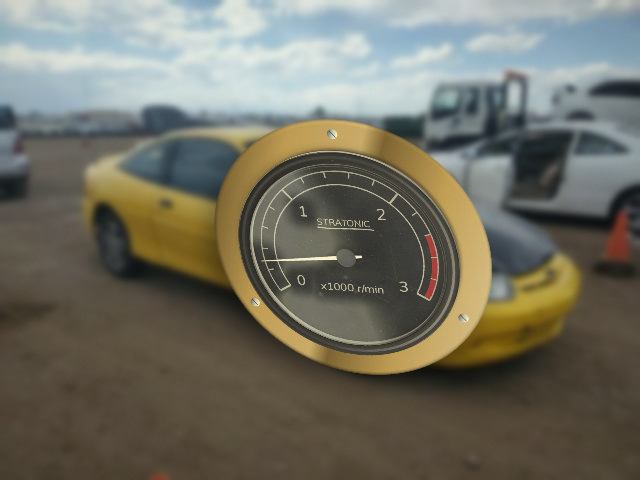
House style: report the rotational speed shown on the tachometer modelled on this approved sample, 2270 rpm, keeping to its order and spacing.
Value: 300 rpm
